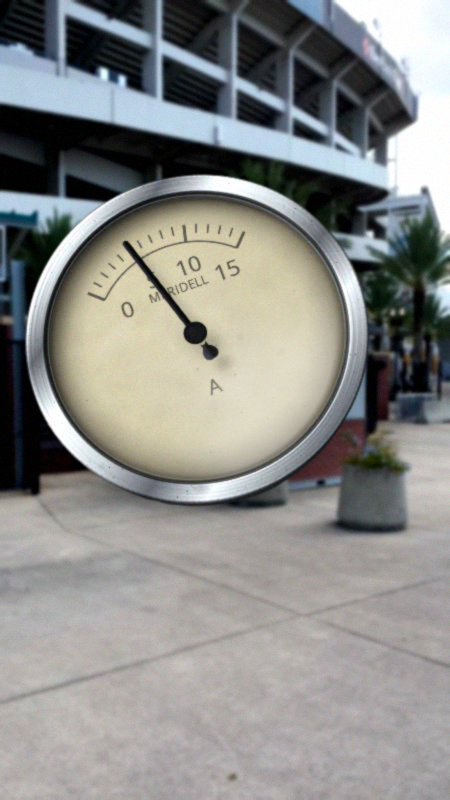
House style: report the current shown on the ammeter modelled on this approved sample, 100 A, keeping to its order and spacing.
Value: 5 A
